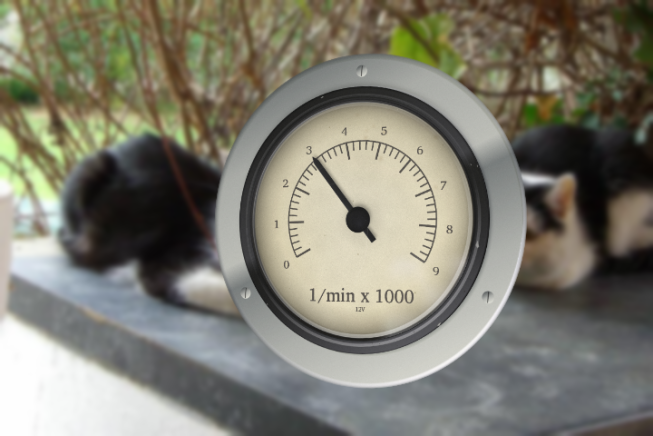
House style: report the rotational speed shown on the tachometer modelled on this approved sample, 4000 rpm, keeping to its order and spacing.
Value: 3000 rpm
